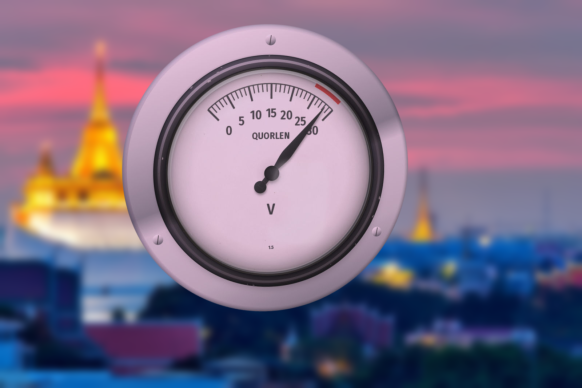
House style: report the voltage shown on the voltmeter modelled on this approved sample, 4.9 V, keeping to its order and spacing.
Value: 28 V
